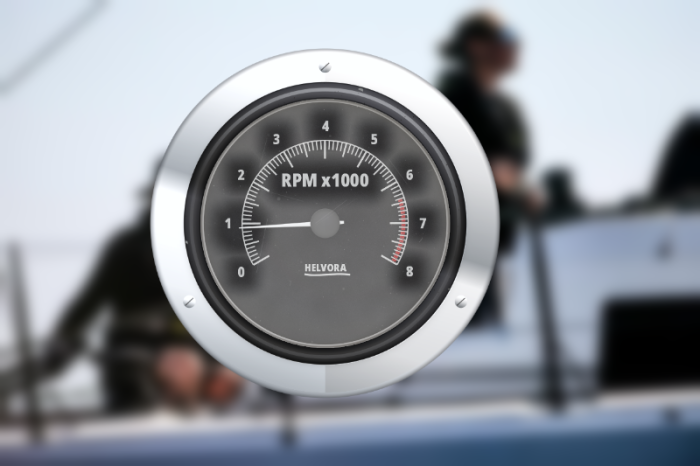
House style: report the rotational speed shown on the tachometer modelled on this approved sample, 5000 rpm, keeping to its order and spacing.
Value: 900 rpm
